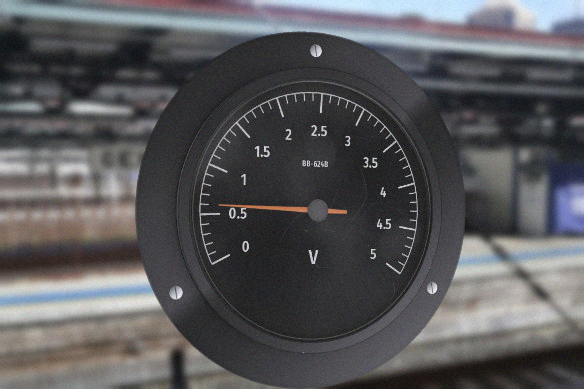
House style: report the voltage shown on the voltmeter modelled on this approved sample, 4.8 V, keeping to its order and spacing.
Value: 0.6 V
